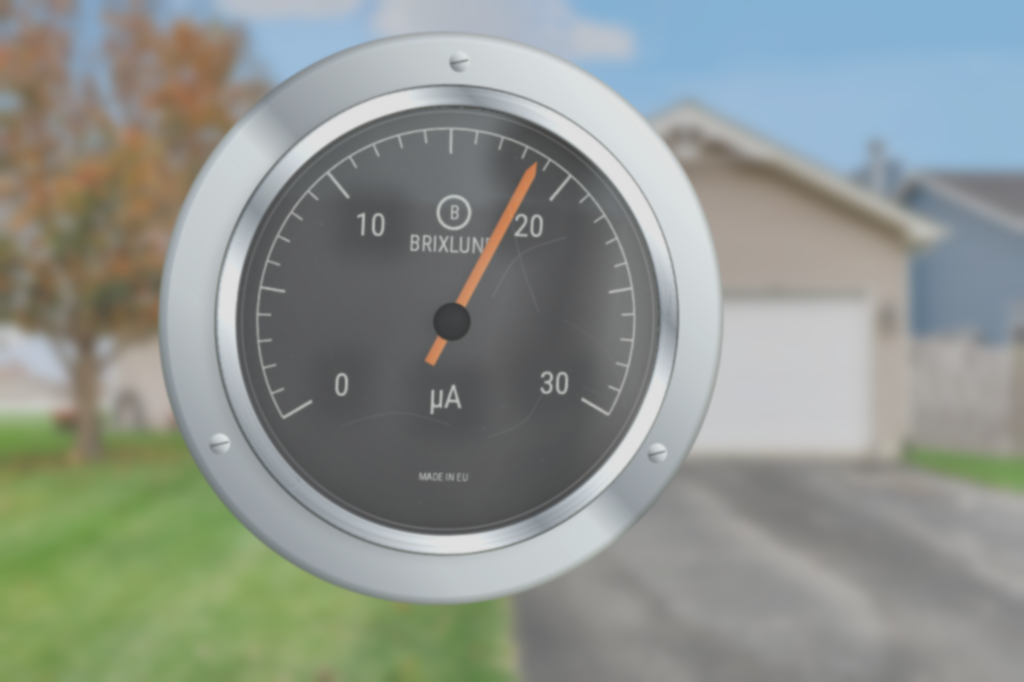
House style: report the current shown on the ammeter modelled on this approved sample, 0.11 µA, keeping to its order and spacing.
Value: 18.5 µA
